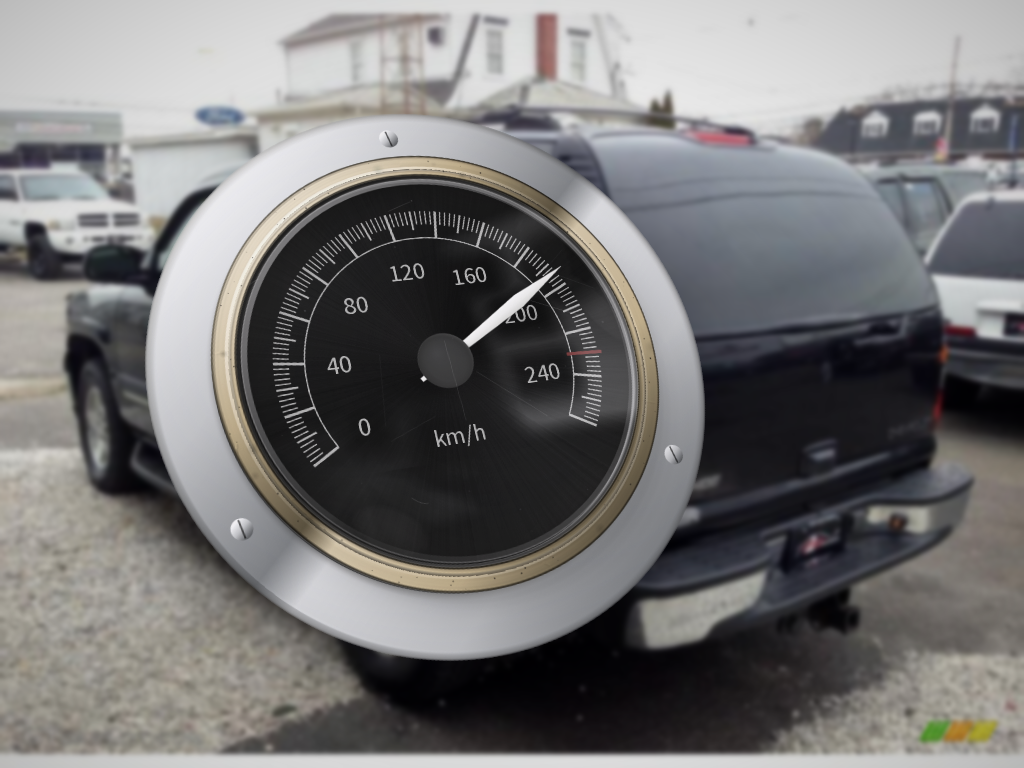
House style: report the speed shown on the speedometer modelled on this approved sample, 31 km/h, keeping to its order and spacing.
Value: 194 km/h
